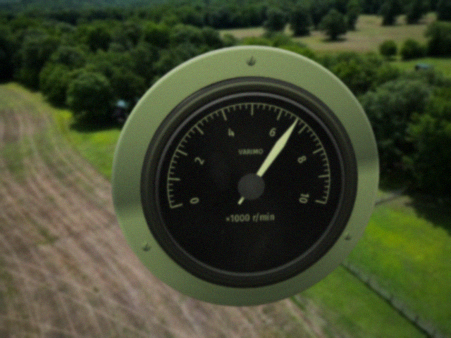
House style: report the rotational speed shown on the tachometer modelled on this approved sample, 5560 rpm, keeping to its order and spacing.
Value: 6600 rpm
